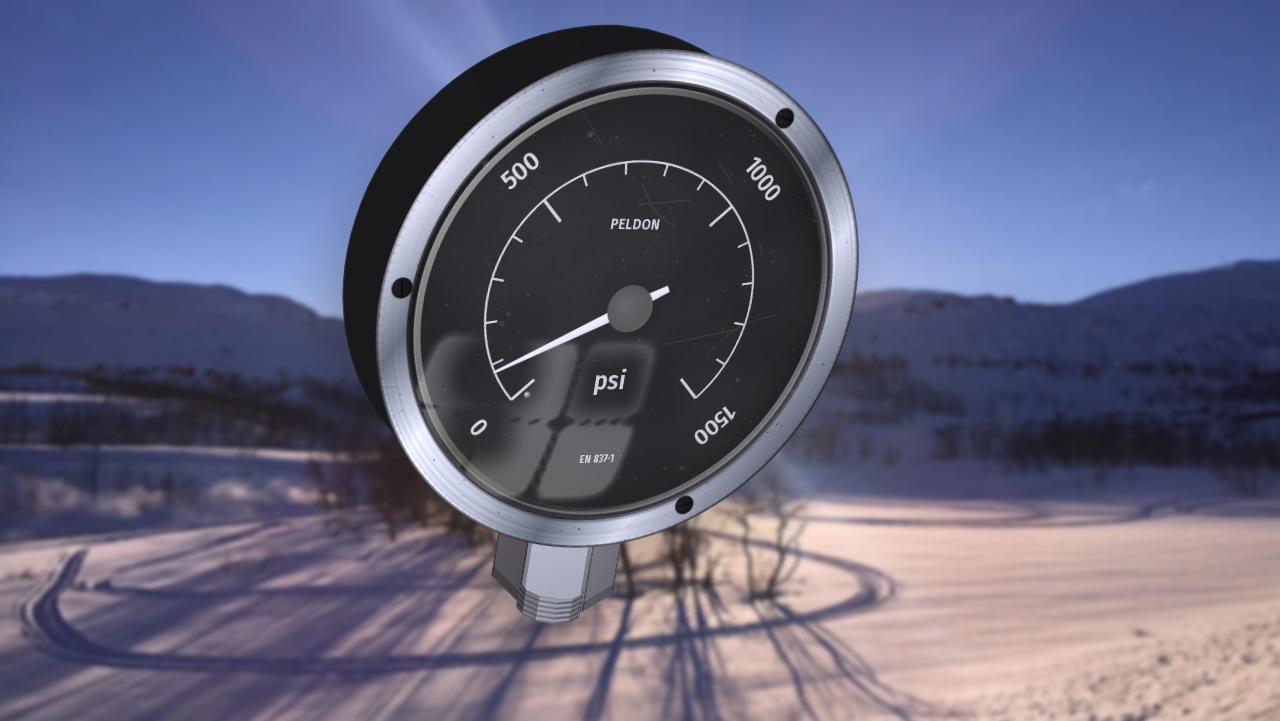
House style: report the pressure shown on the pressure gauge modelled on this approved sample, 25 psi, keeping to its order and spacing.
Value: 100 psi
